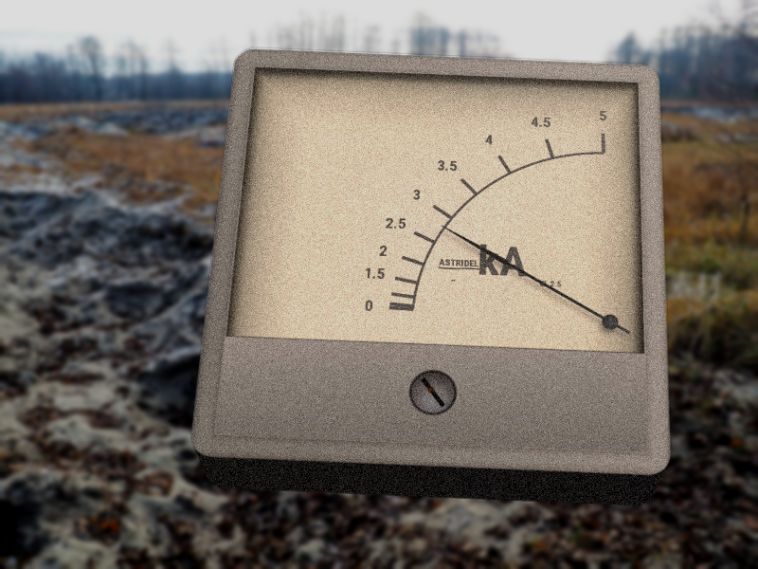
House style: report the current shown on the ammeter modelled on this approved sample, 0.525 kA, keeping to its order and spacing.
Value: 2.75 kA
